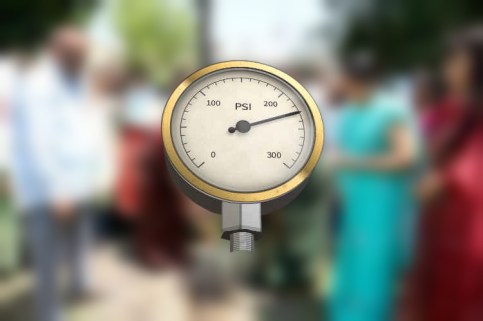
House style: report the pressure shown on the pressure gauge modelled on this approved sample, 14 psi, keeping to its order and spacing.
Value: 230 psi
